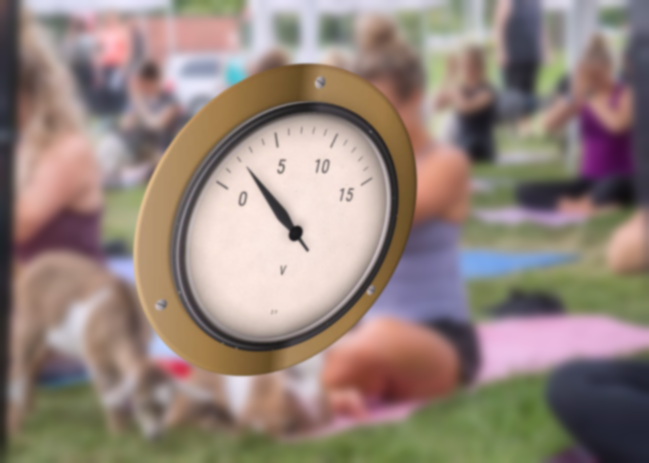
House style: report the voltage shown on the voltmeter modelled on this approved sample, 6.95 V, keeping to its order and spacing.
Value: 2 V
